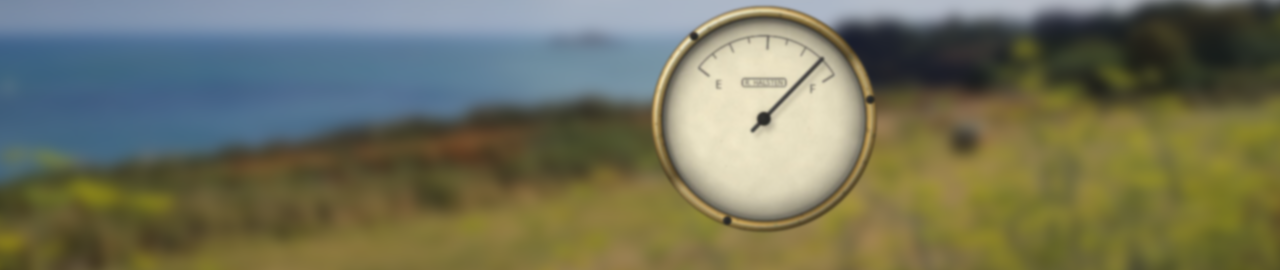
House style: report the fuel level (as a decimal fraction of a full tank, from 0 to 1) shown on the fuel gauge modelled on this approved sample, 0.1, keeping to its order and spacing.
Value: 0.875
